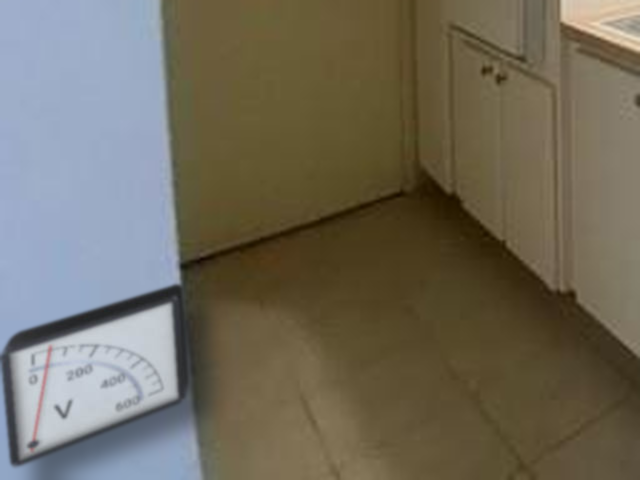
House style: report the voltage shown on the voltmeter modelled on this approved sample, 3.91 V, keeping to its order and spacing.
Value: 50 V
